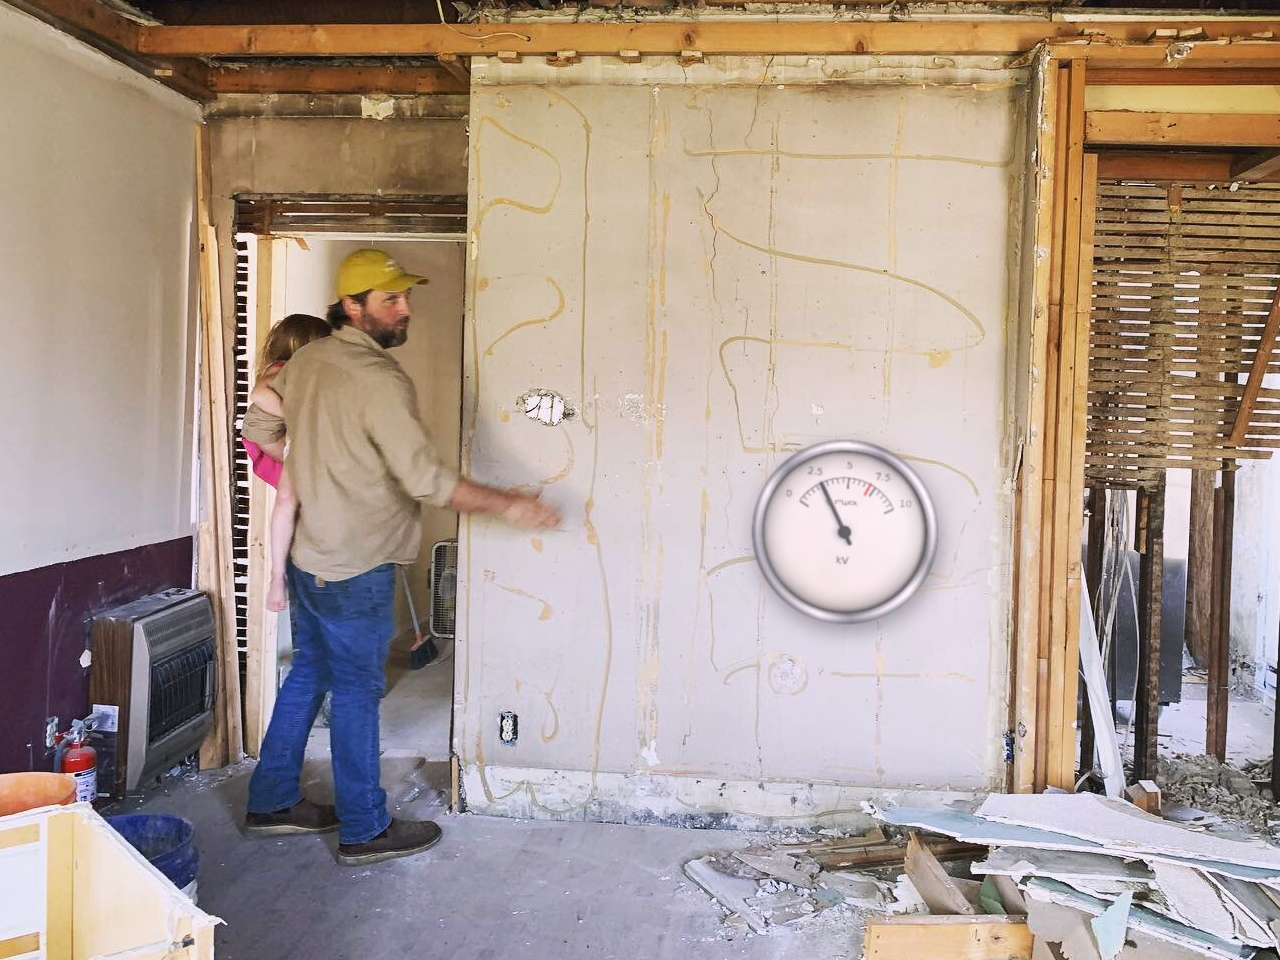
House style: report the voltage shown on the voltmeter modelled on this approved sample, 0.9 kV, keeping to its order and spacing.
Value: 2.5 kV
